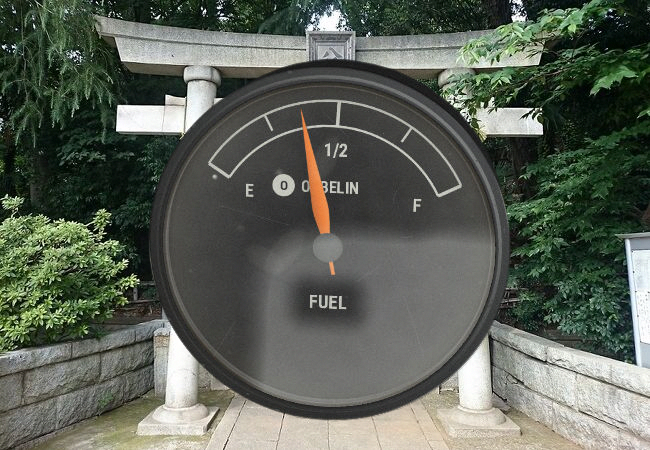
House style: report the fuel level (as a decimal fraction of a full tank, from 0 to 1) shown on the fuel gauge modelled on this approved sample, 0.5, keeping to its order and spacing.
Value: 0.375
